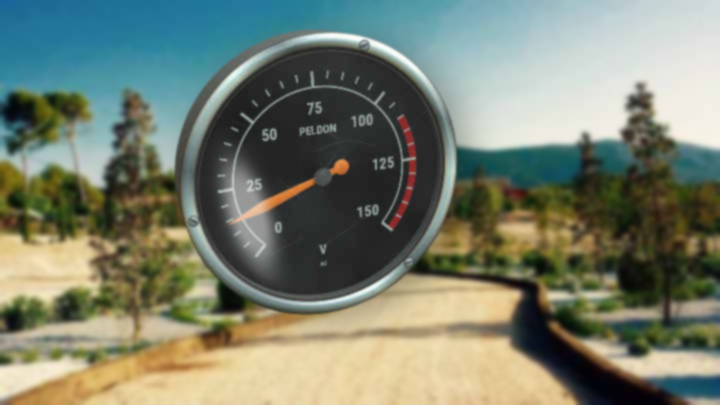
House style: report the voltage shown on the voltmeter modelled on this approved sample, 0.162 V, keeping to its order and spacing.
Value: 15 V
